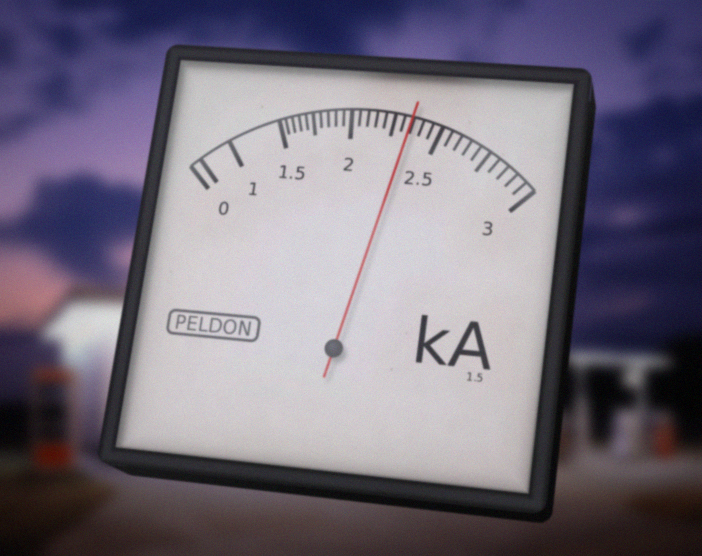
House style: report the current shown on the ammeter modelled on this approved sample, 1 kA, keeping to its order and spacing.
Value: 2.35 kA
